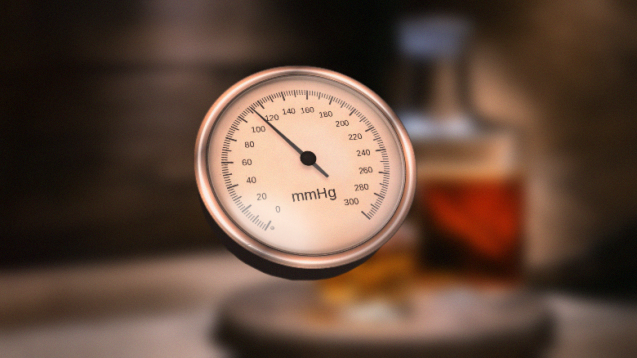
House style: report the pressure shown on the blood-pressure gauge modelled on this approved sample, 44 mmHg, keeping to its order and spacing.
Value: 110 mmHg
